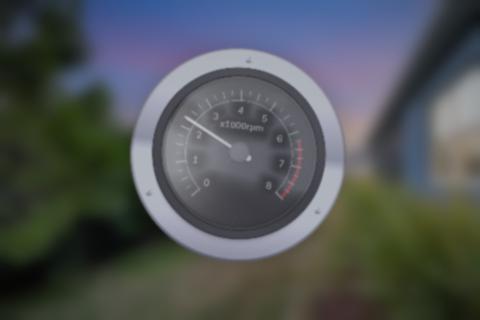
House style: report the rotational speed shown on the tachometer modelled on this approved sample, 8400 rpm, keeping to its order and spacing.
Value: 2250 rpm
